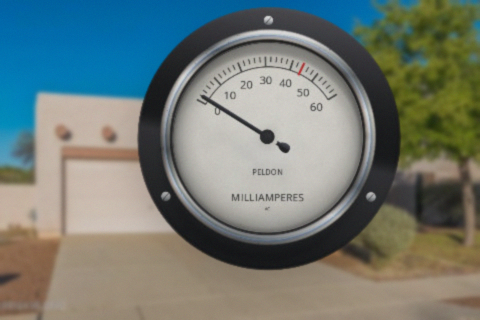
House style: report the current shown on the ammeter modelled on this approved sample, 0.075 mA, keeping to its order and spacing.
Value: 2 mA
